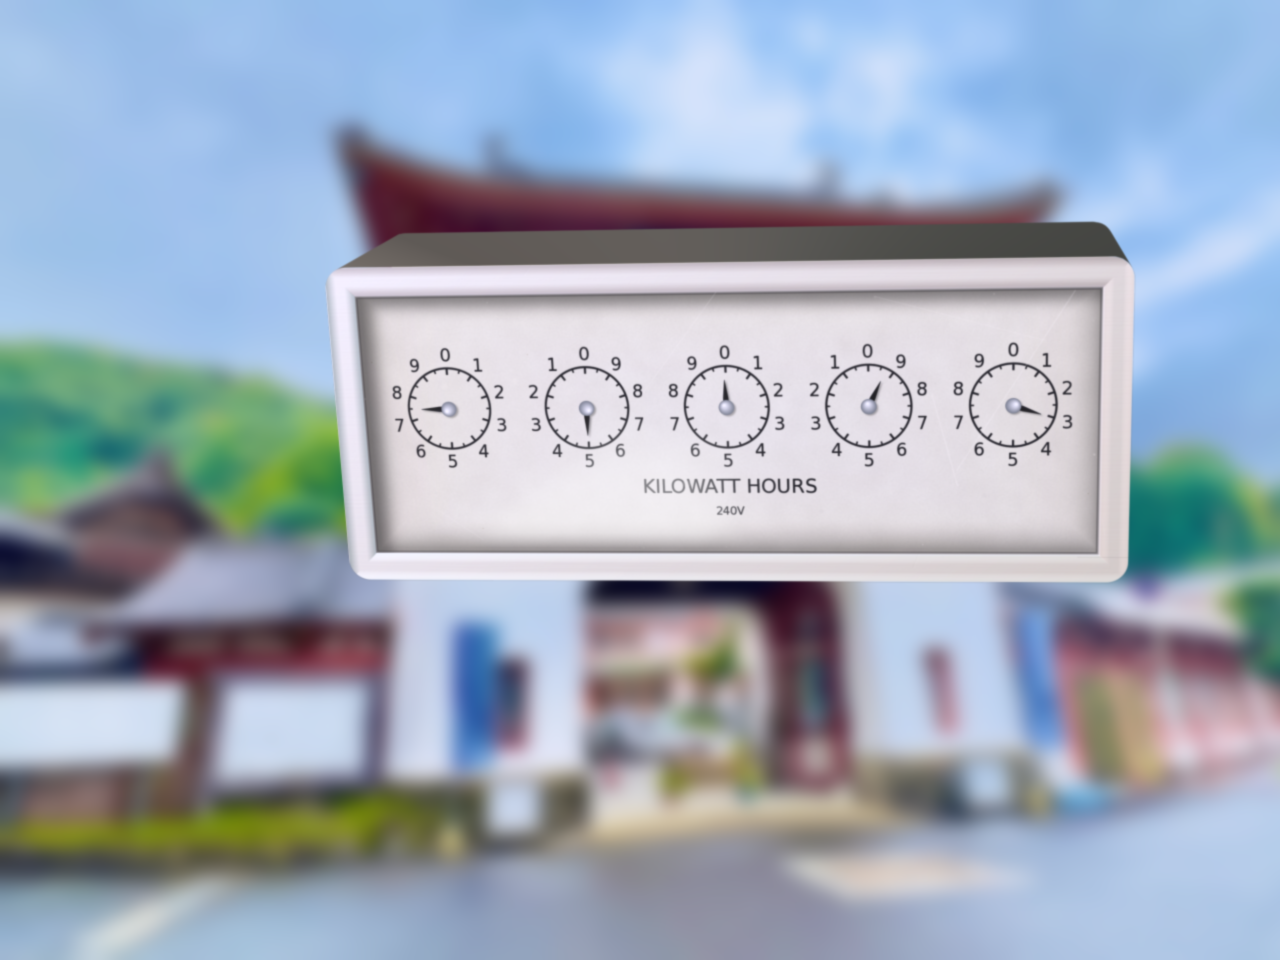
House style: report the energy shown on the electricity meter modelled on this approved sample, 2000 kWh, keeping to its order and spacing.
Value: 74993 kWh
